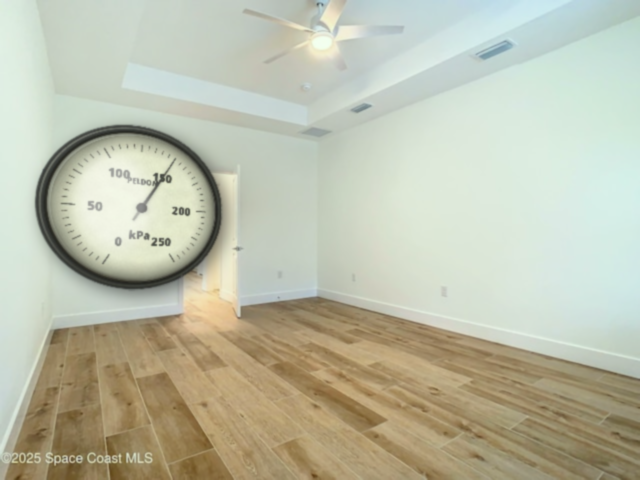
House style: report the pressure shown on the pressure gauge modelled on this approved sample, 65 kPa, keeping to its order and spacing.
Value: 150 kPa
